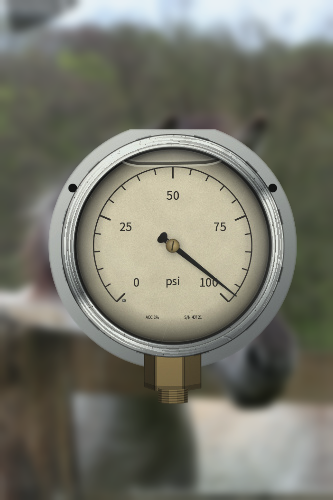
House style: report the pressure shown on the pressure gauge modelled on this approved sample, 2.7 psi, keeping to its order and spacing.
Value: 97.5 psi
